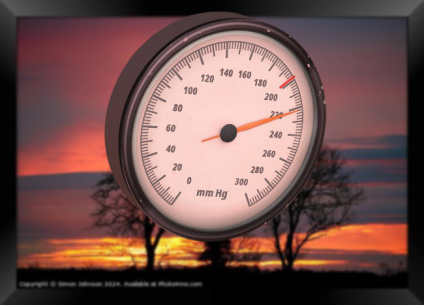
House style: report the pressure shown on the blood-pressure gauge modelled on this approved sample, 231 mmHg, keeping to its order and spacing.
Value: 220 mmHg
